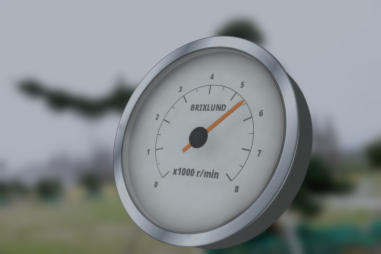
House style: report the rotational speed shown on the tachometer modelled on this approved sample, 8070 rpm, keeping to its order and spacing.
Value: 5500 rpm
